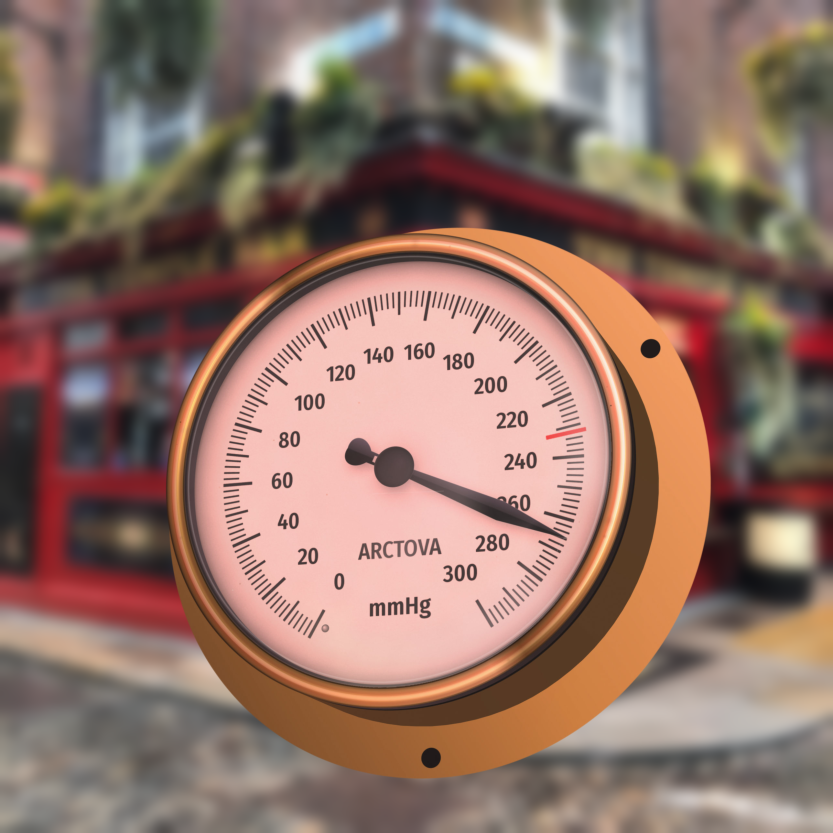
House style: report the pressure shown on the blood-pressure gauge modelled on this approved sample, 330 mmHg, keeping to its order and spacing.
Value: 266 mmHg
